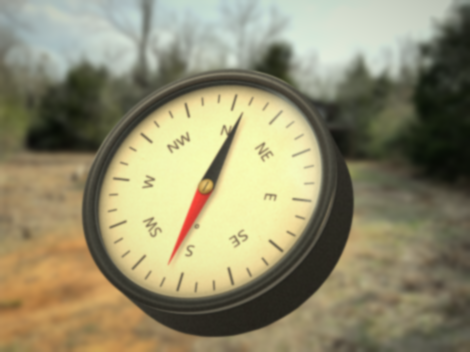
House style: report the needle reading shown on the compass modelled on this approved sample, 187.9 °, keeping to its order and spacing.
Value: 190 °
